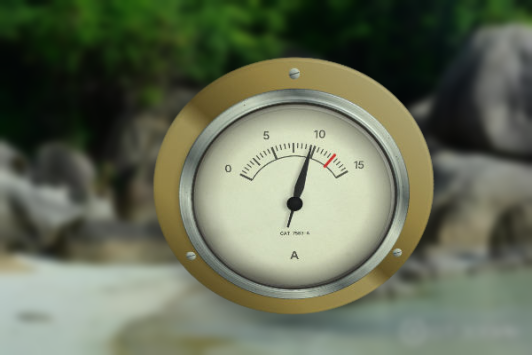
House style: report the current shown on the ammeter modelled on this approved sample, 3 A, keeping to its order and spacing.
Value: 9.5 A
